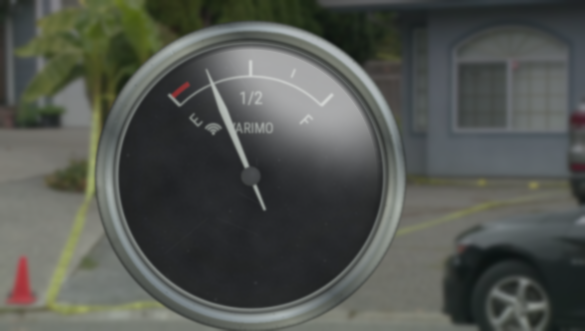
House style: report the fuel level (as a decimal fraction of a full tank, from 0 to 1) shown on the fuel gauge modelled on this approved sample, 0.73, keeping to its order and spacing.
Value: 0.25
